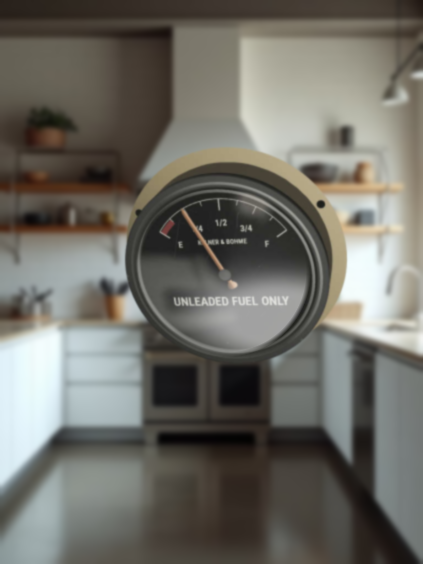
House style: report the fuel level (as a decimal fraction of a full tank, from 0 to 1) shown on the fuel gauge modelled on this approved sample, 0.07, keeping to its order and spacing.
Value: 0.25
